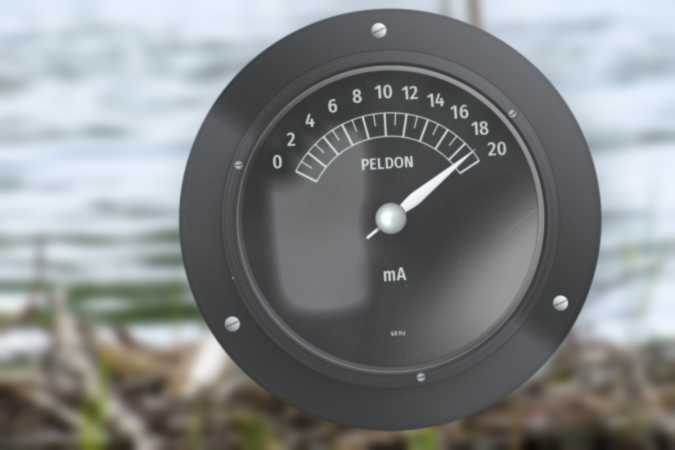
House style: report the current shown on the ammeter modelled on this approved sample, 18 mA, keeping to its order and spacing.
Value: 19 mA
